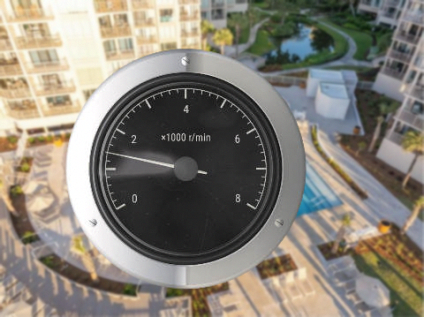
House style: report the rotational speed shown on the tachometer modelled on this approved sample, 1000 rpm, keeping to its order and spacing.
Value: 1400 rpm
